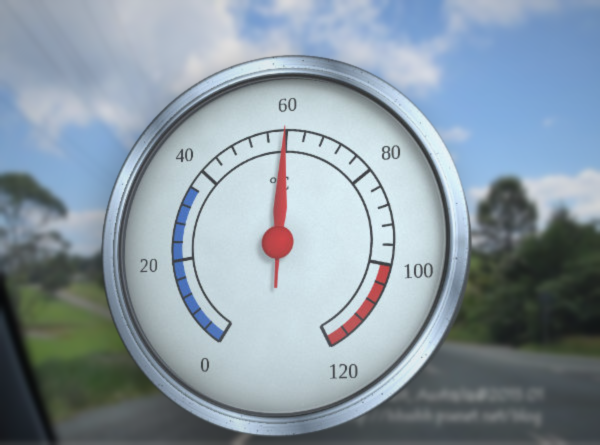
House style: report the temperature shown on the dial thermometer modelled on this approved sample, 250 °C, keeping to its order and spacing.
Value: 60 °C
